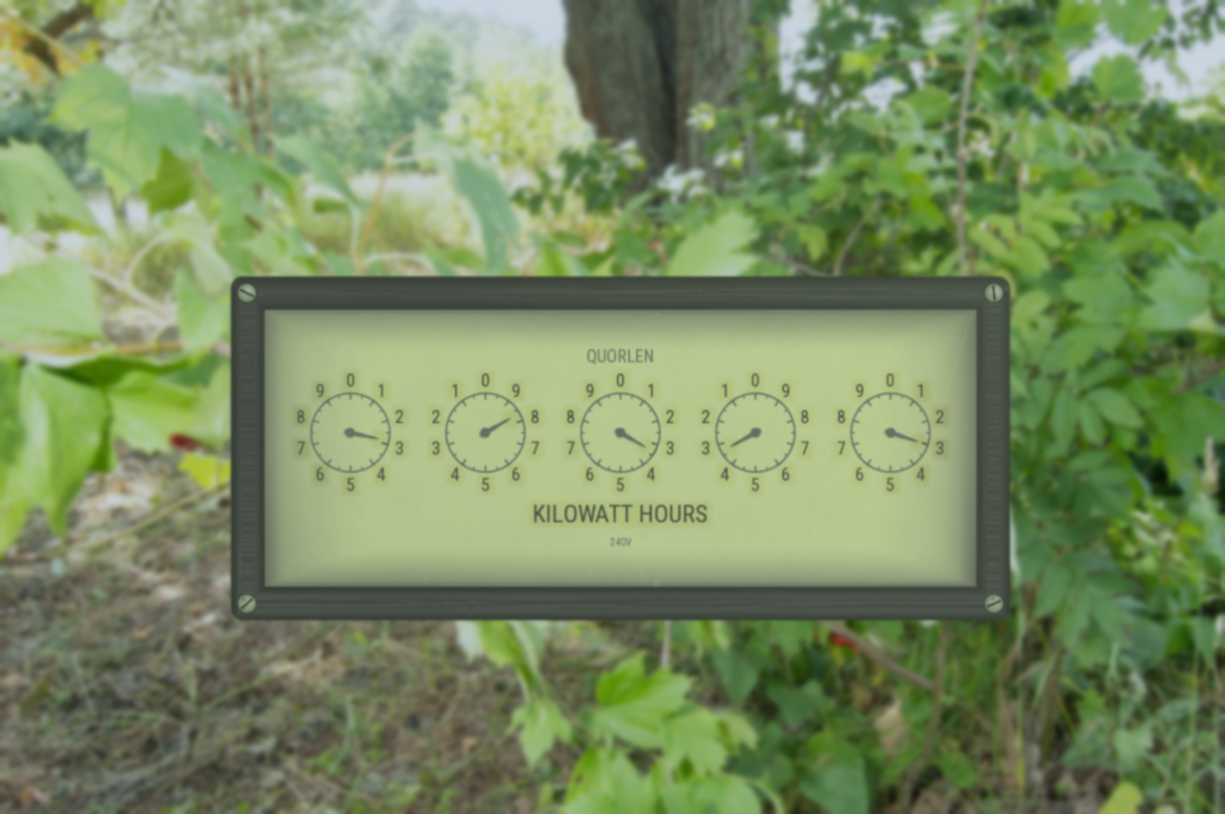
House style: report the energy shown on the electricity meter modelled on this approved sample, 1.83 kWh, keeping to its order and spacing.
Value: 28333 kWh
